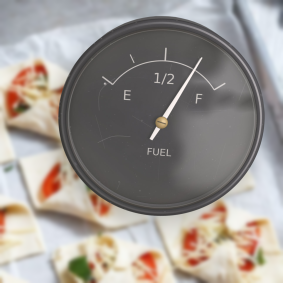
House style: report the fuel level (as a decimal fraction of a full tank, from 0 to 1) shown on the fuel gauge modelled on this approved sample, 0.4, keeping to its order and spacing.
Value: 0.75
